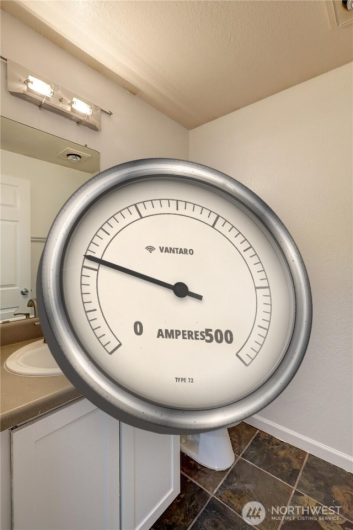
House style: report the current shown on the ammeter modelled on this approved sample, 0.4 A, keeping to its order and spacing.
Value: 110 A
